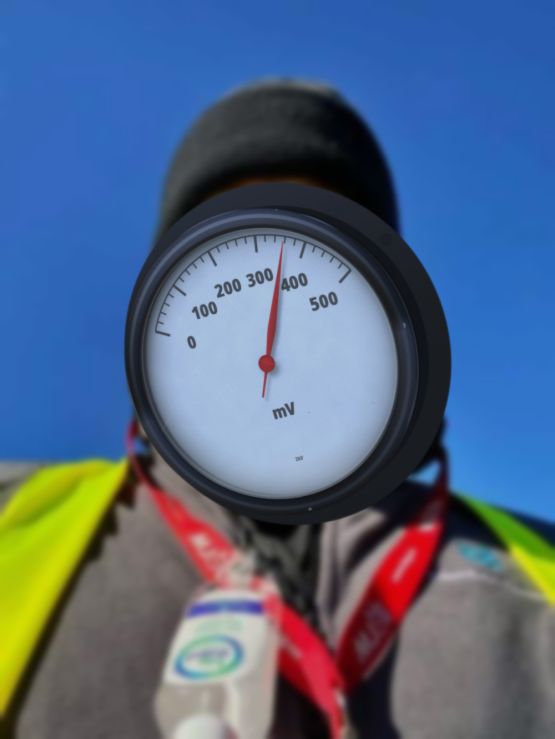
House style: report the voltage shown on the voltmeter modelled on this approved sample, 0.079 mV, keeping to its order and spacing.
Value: 360 mV
